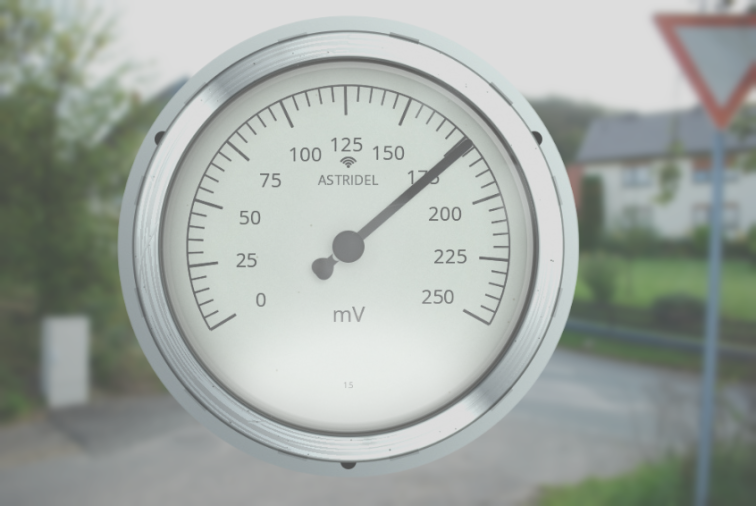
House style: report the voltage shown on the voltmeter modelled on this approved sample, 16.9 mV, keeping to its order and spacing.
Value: 177.5 mV
